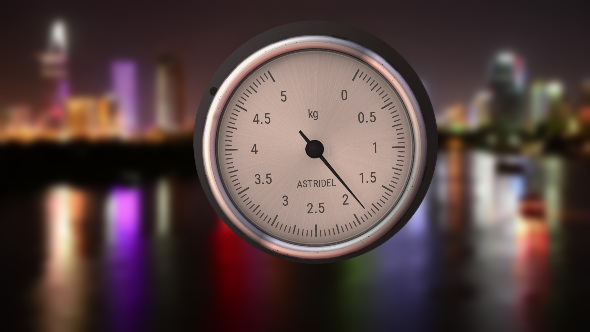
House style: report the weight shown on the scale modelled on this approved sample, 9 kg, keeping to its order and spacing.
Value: 1.85 kg
